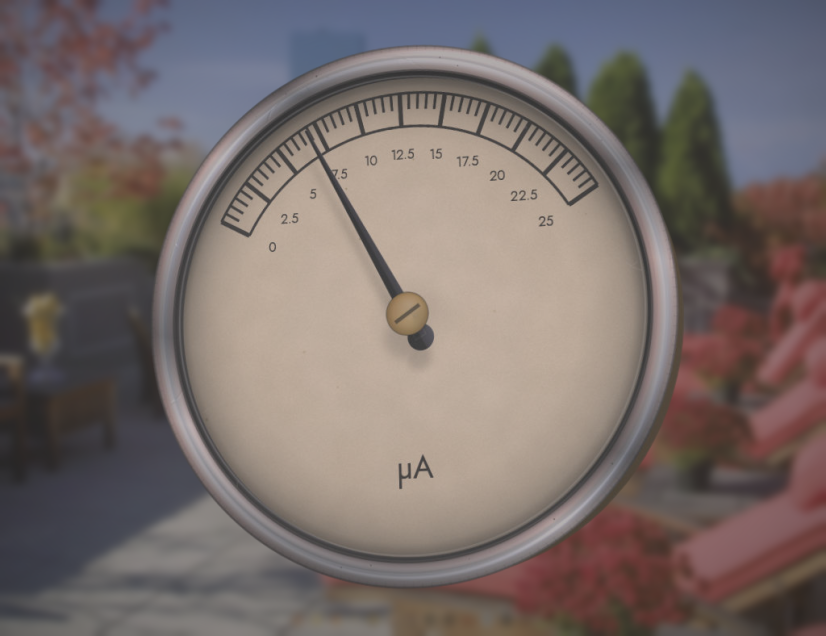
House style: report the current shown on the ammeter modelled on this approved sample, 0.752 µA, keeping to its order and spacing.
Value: 7 µA
